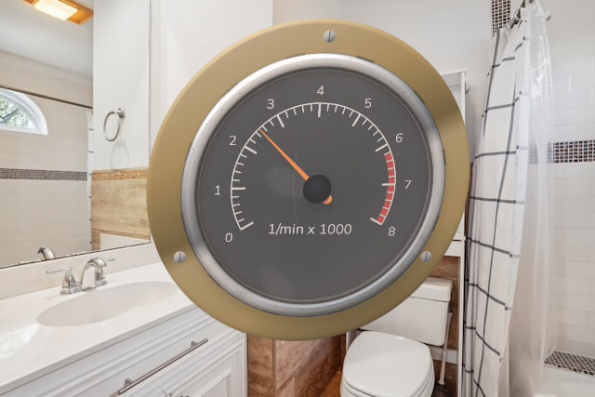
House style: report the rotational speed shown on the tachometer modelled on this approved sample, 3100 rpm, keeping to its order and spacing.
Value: 2500 rpm
